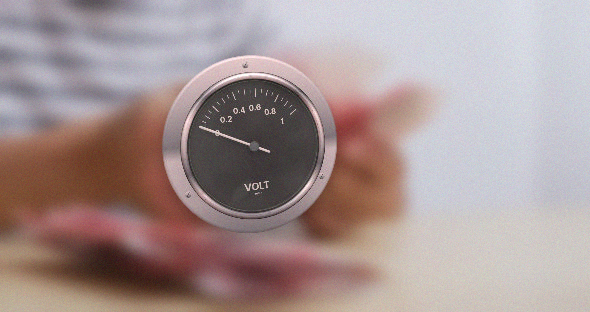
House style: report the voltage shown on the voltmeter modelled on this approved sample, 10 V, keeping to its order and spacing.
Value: 0 V
